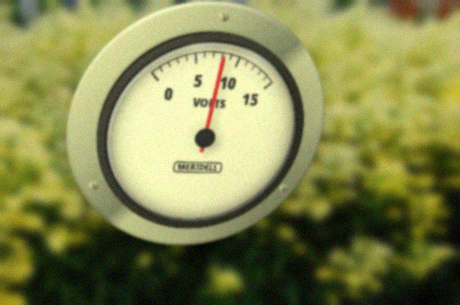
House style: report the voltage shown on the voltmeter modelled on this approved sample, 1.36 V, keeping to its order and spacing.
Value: 8 V
